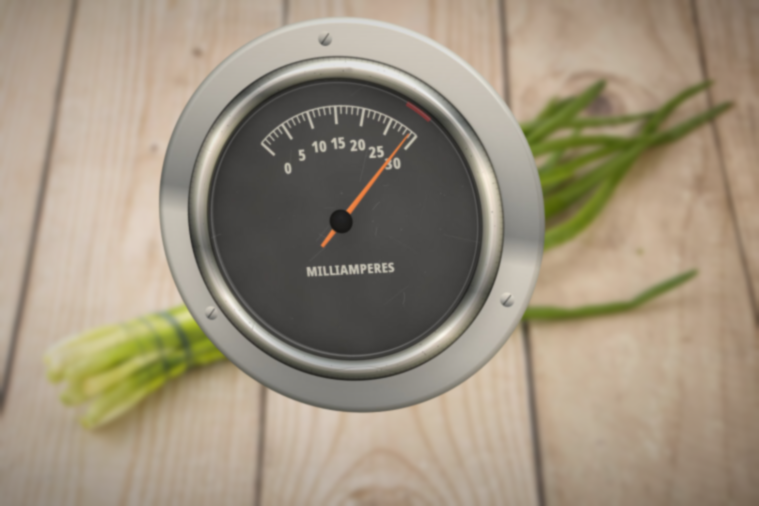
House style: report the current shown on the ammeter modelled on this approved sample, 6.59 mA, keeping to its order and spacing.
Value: 29 mA
